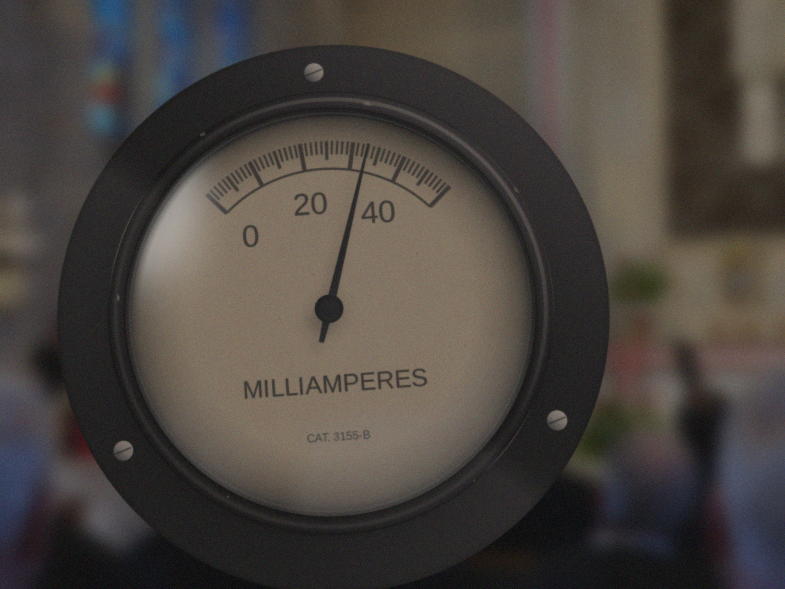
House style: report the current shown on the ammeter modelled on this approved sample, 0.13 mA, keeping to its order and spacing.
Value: 33 mA
